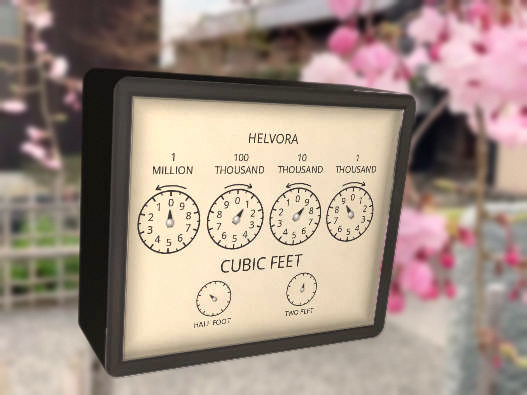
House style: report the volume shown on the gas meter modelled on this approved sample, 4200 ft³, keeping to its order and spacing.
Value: 8900 ft³
